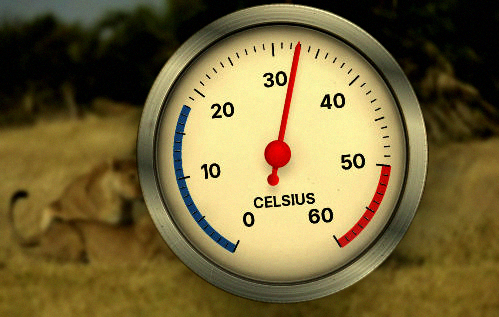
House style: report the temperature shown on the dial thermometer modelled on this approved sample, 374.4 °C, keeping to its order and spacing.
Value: 33 °C
